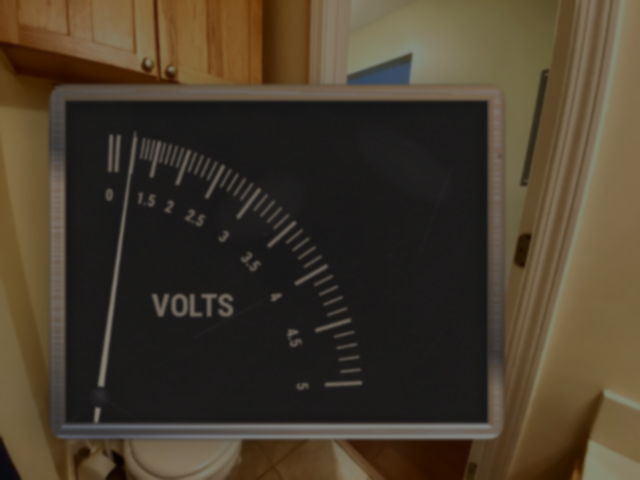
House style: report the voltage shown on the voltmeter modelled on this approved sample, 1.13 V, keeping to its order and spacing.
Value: 1 V
